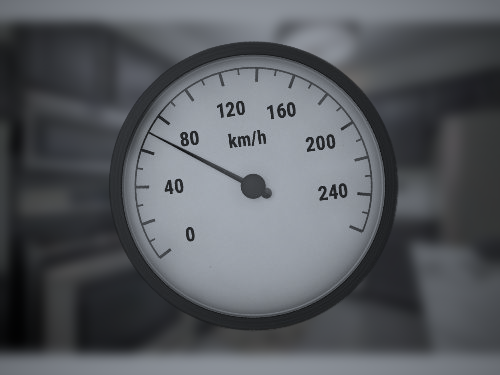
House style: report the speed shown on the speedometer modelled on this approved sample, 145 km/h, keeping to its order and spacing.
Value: 70 km/h
